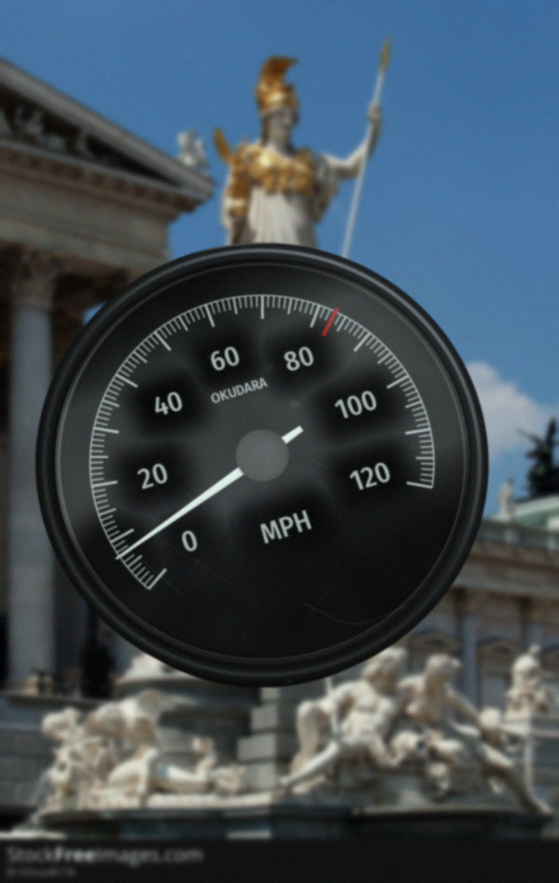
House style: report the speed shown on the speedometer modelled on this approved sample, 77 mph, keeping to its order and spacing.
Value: 7 mph
